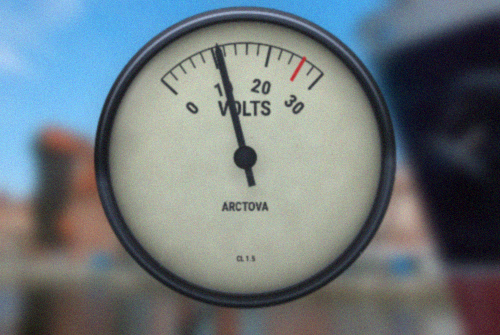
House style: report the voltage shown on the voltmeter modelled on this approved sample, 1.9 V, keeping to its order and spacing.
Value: 11 V
